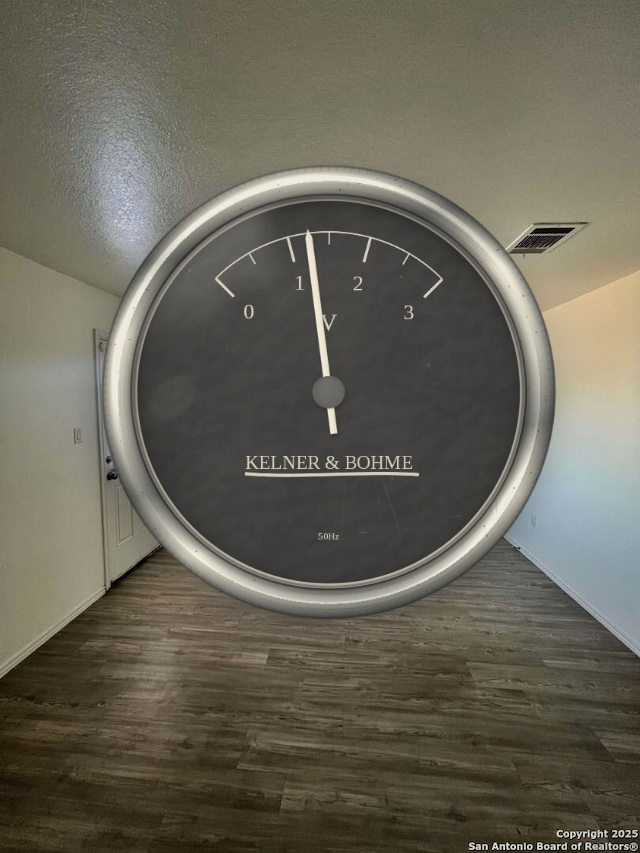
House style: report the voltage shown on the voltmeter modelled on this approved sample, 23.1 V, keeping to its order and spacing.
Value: 1.25 V
